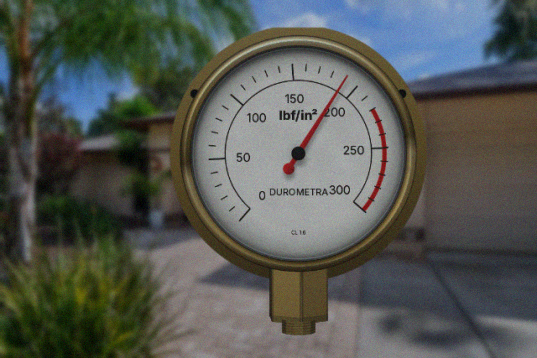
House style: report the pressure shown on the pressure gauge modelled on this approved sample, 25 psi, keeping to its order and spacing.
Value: 190 psi
